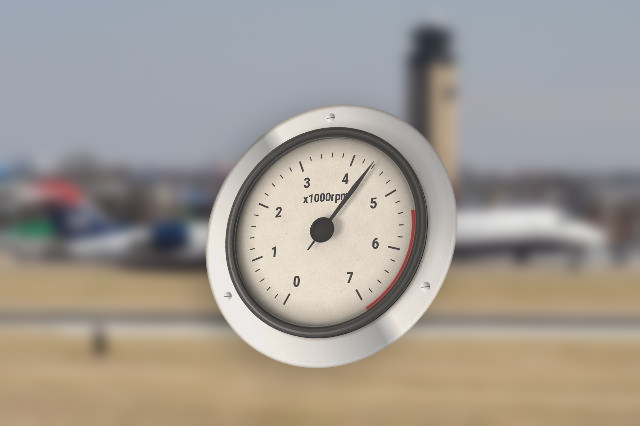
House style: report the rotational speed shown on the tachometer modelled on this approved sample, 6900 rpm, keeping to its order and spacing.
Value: 4400 rpm
